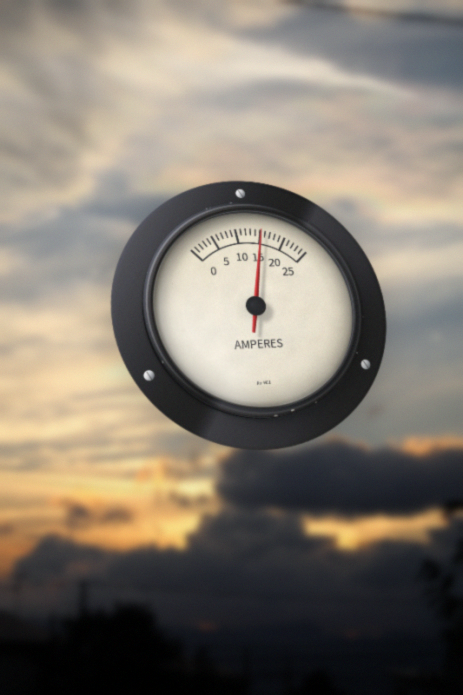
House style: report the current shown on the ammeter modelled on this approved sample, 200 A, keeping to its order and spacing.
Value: 15 A
